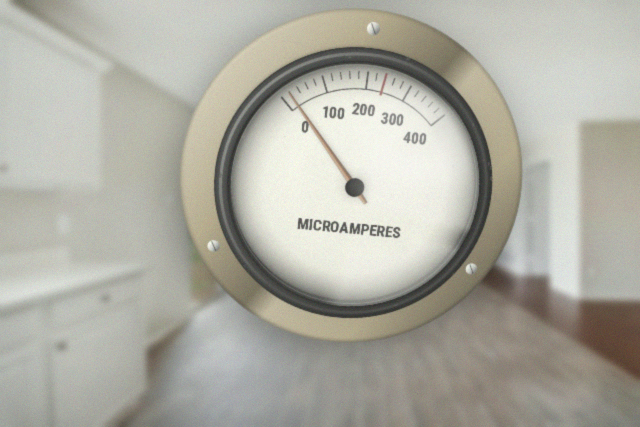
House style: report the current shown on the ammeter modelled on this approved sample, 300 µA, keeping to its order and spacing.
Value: 20 µA
